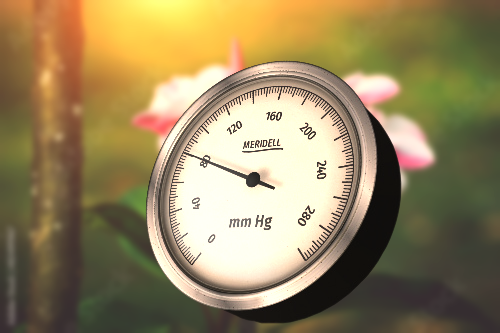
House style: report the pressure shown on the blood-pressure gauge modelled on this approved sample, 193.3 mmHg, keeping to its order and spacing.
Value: 80 mmHg
